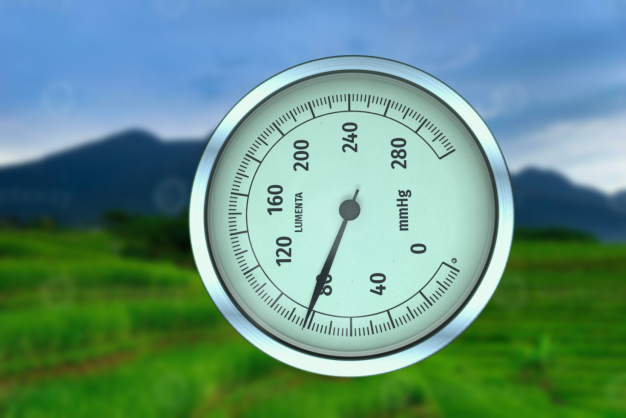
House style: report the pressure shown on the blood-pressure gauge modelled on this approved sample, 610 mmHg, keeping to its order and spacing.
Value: 82 mmHg
